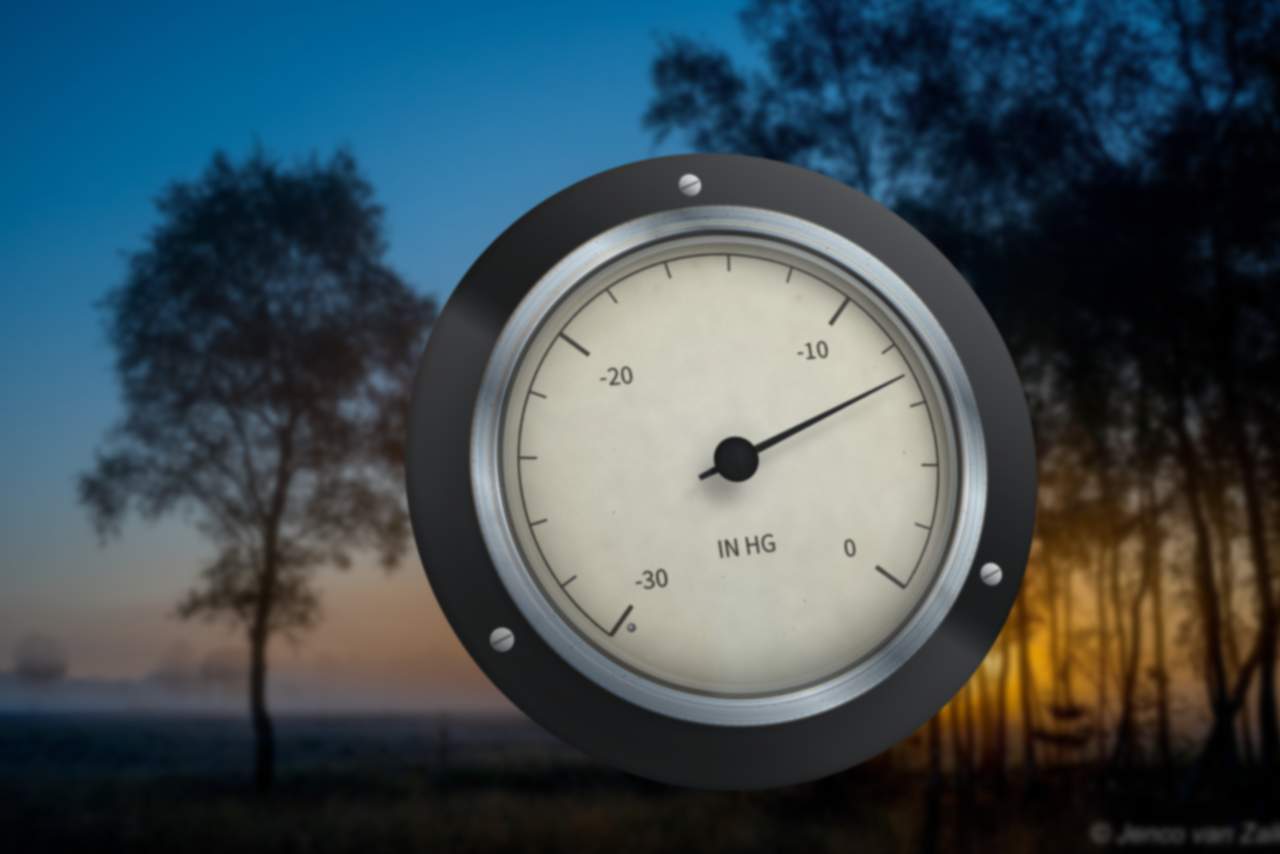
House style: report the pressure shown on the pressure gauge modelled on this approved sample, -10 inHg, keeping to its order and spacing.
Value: -7 inHg
